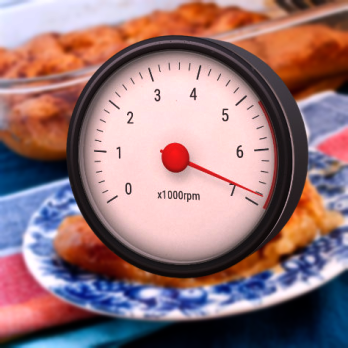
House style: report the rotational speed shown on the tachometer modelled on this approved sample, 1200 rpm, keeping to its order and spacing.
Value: 6800 rpm
